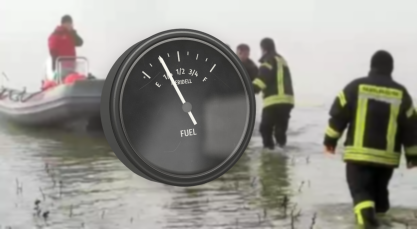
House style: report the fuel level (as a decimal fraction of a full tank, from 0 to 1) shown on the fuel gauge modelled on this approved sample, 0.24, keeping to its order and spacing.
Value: 0.25
